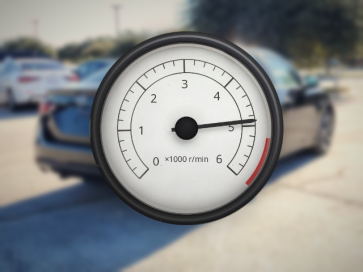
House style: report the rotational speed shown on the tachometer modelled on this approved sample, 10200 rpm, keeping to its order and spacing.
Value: 4900 rpm
